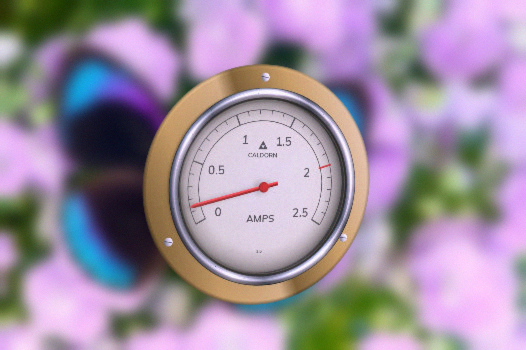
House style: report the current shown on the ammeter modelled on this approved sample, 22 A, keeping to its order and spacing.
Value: 0.15 A
